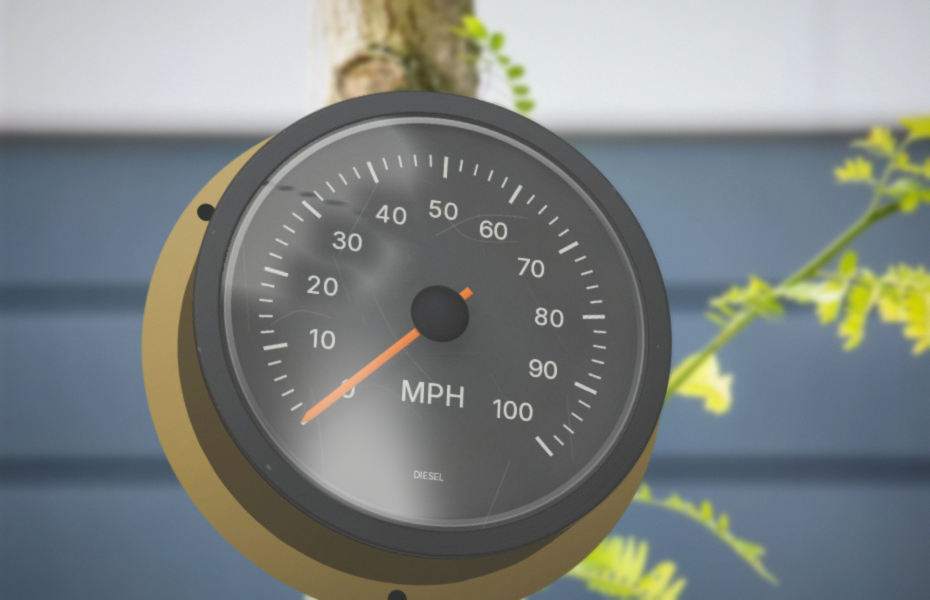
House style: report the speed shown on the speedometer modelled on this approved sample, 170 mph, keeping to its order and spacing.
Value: 0 mph
